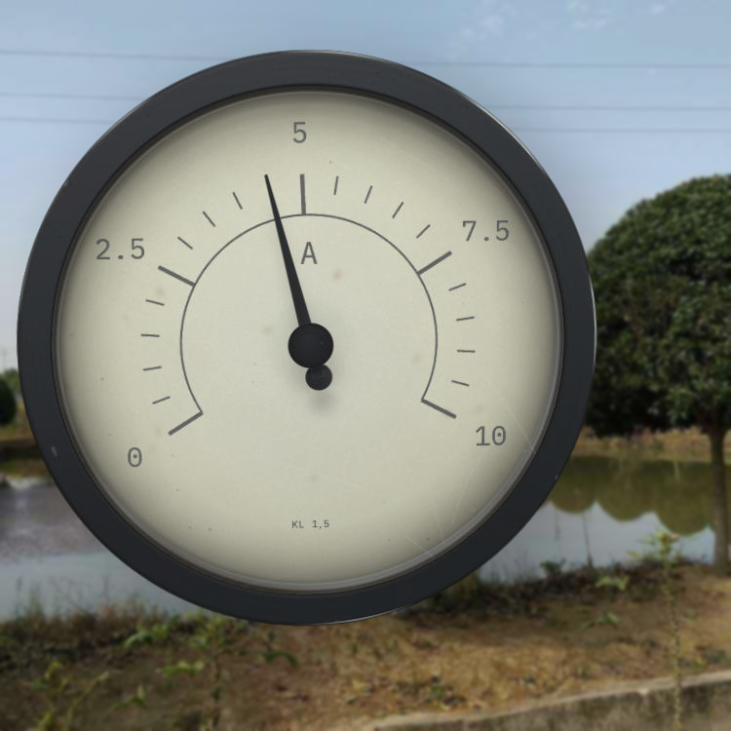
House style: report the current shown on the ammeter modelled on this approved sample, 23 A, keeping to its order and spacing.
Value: 4.5 A
